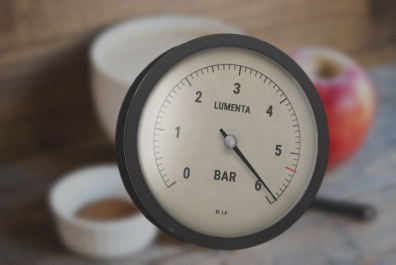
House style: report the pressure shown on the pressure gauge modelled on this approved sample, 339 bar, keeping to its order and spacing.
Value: 5.9 bar
